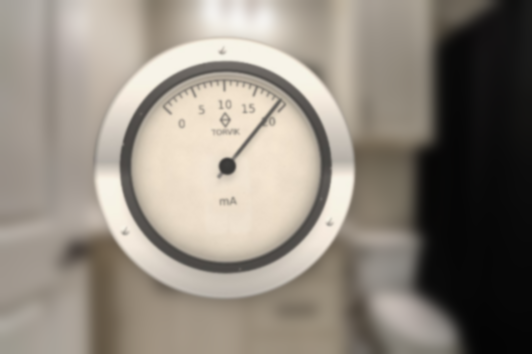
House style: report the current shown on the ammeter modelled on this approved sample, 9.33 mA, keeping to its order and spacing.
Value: 19 mA
